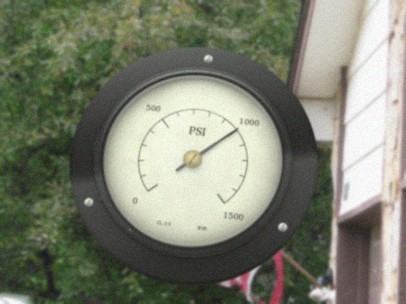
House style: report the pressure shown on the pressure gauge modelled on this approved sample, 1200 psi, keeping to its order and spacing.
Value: 1000 psi
